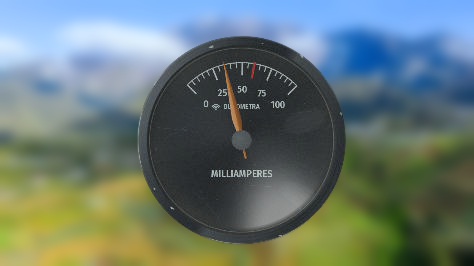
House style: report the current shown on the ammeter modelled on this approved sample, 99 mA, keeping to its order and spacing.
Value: 35 mA
